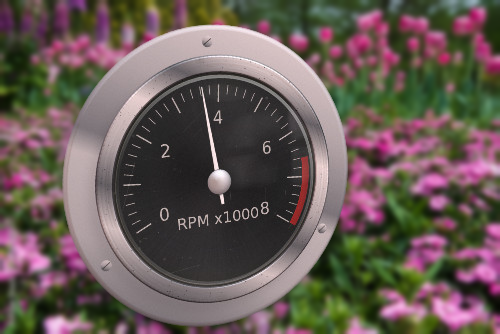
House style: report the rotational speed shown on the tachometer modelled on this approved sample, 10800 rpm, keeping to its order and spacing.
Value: 3600 rpm
